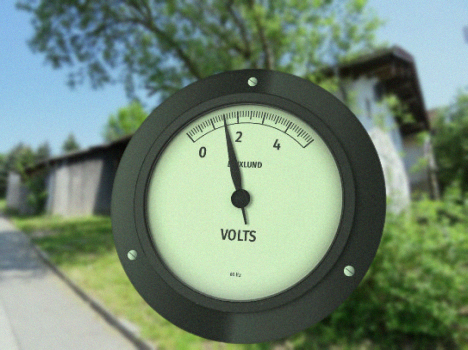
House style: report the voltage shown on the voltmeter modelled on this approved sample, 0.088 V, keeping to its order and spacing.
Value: 1.5 V
